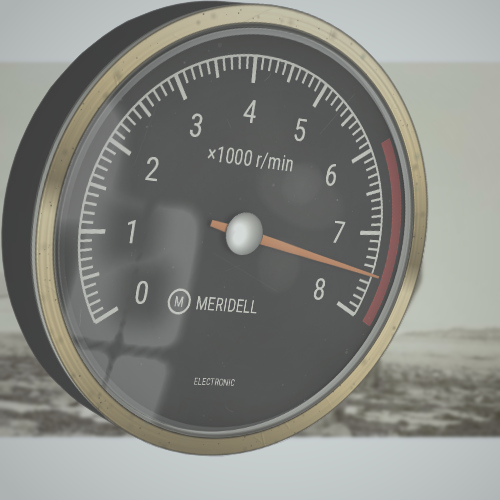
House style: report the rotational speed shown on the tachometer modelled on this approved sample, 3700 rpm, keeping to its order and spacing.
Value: 7500 rpm
